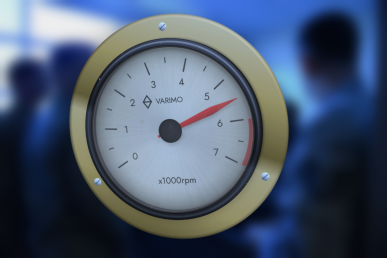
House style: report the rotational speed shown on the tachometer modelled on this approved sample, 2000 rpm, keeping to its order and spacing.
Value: 5500 rpm
